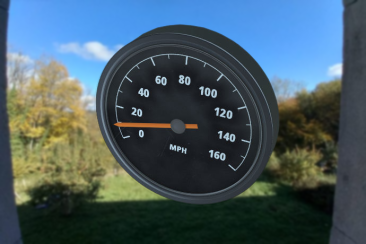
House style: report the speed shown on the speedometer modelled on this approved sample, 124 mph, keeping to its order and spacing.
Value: 10 mph
